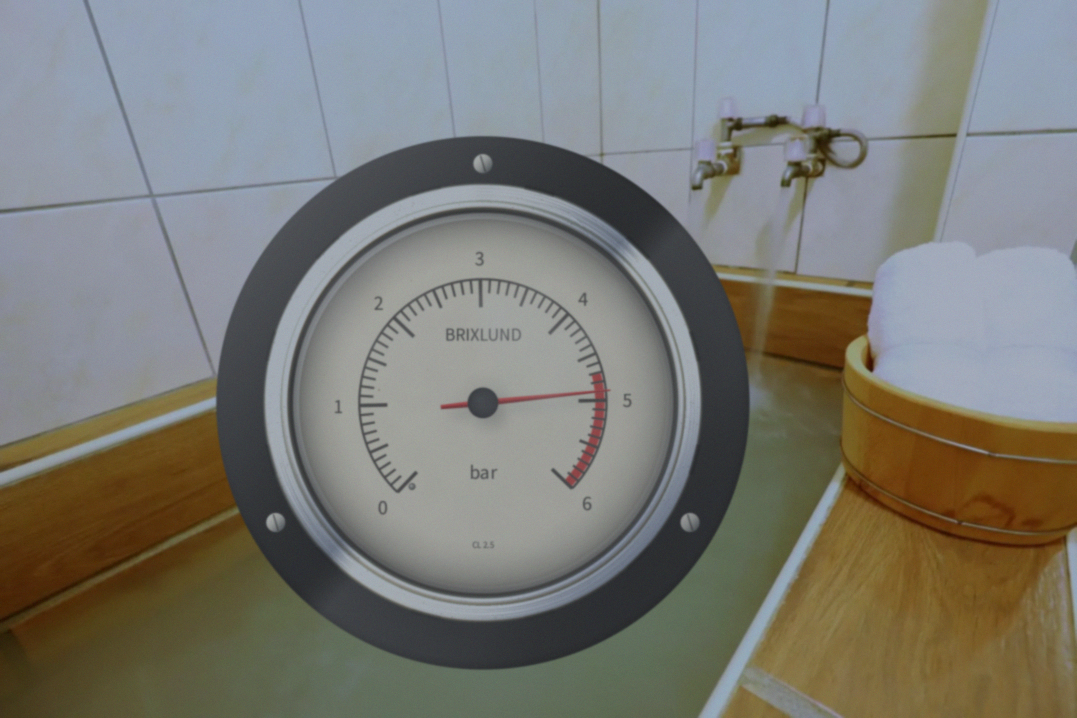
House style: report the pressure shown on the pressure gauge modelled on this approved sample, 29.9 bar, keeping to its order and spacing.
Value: 4.9 bar
